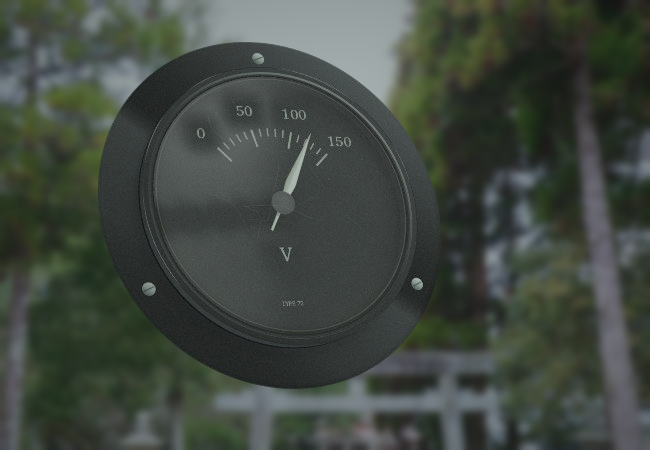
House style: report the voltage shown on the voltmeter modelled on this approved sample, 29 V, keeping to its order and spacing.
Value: 120 V
